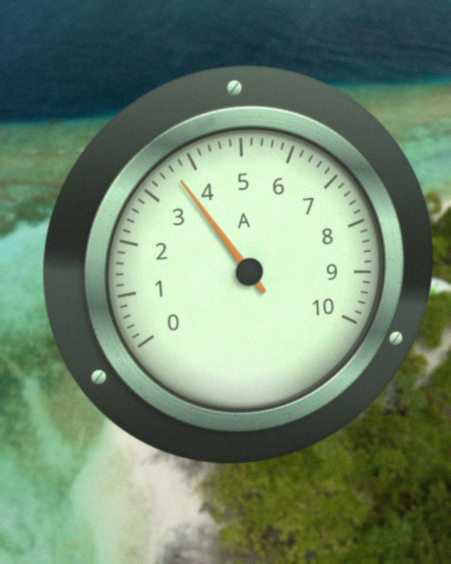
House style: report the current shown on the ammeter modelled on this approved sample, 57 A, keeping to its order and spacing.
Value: 3.6 A
